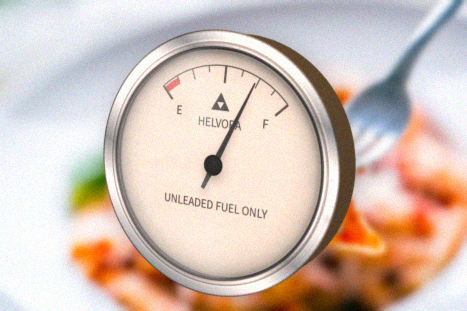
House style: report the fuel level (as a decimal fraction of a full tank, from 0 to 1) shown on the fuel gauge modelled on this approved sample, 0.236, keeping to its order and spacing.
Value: 0.75
